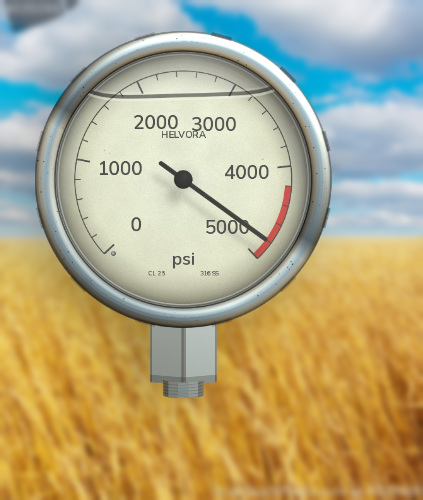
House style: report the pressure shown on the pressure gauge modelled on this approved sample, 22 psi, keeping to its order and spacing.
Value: 4800 psi
